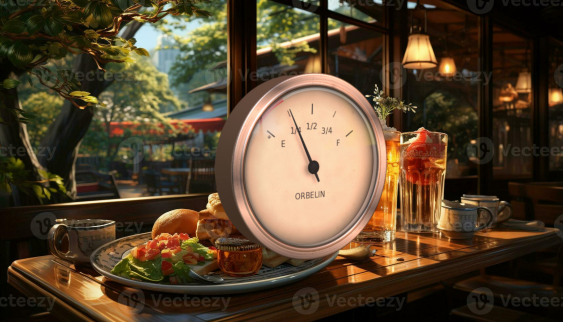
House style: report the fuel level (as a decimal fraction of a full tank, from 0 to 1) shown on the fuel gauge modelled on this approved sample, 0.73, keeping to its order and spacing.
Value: 0.25
